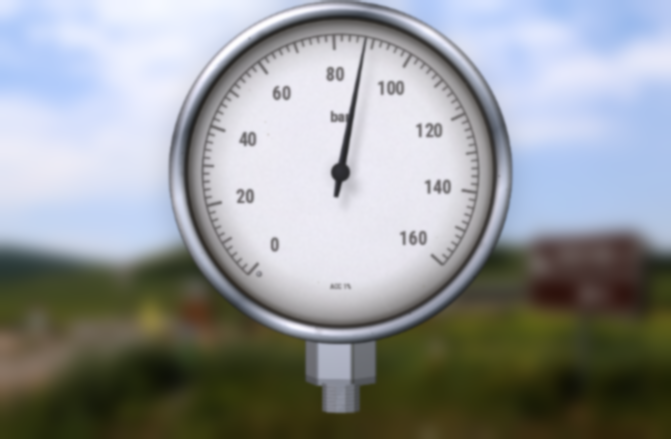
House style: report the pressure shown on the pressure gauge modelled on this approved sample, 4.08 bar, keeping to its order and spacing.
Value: 88 bar
